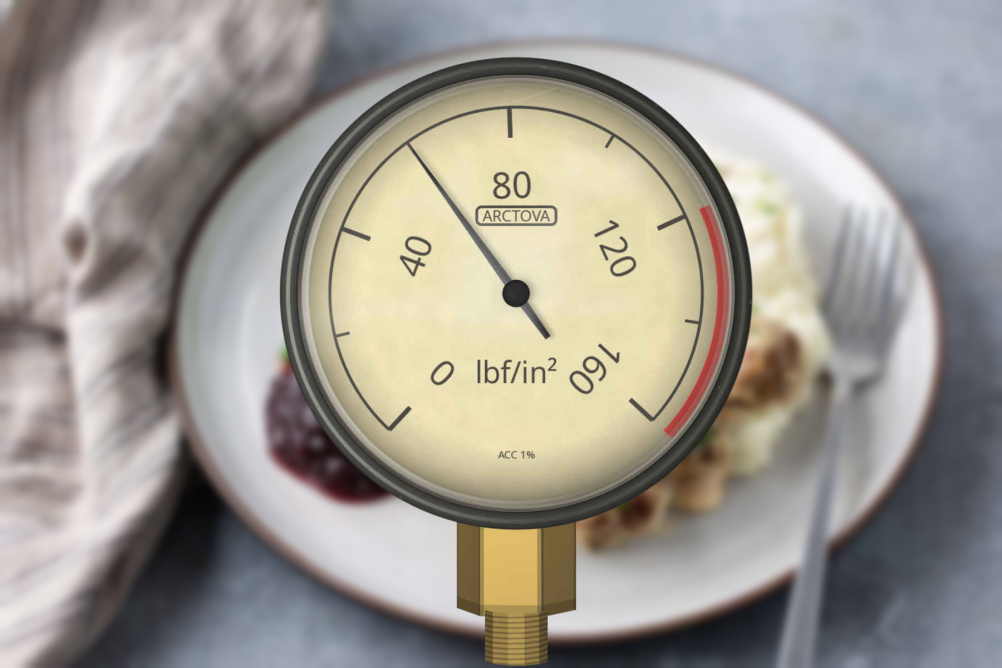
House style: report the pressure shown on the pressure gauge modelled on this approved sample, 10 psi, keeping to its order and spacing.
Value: 60 psi
